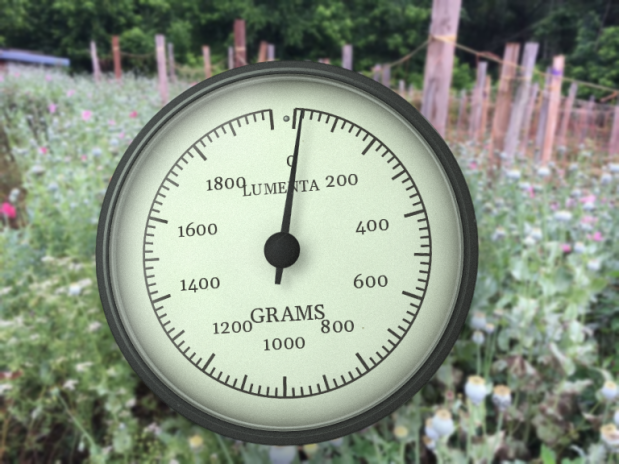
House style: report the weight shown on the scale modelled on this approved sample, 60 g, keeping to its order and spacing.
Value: 20 g
